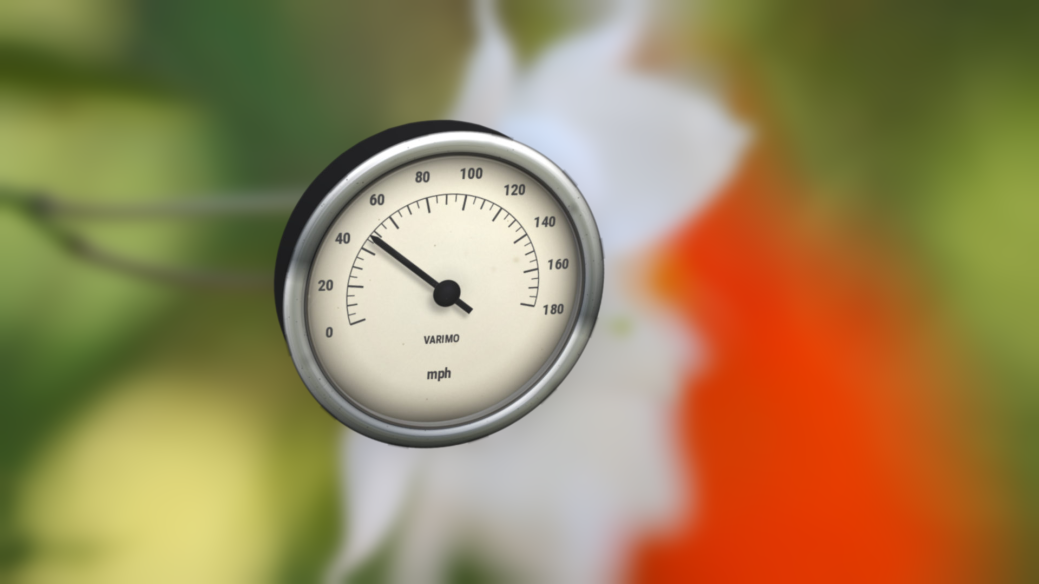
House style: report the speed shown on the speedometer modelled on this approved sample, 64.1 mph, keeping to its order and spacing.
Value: 47.5 mph
